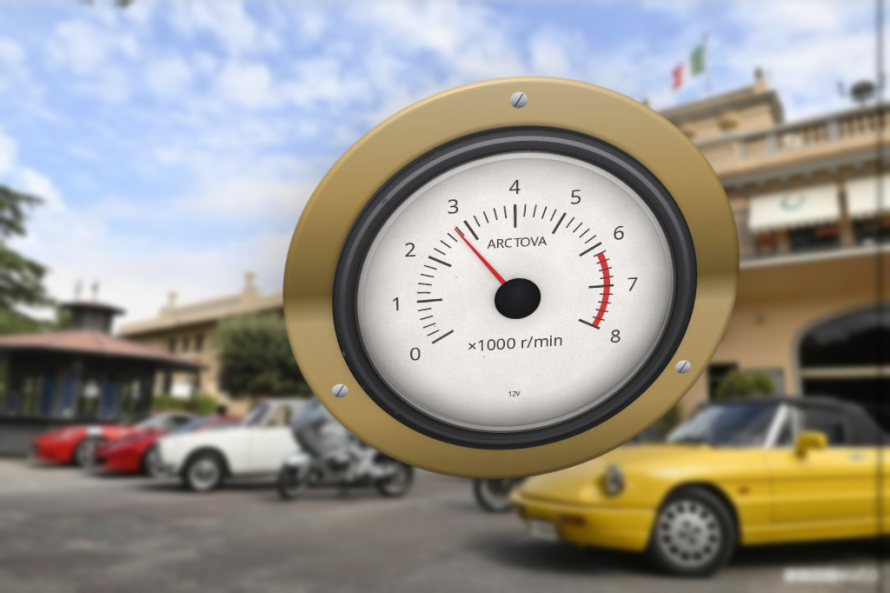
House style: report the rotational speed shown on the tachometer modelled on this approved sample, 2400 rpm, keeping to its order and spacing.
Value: 2800 rpm
